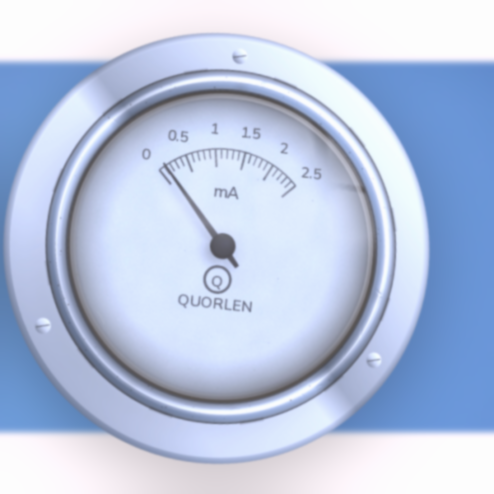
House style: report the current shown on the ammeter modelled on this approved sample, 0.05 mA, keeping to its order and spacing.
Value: 0.1 mA
